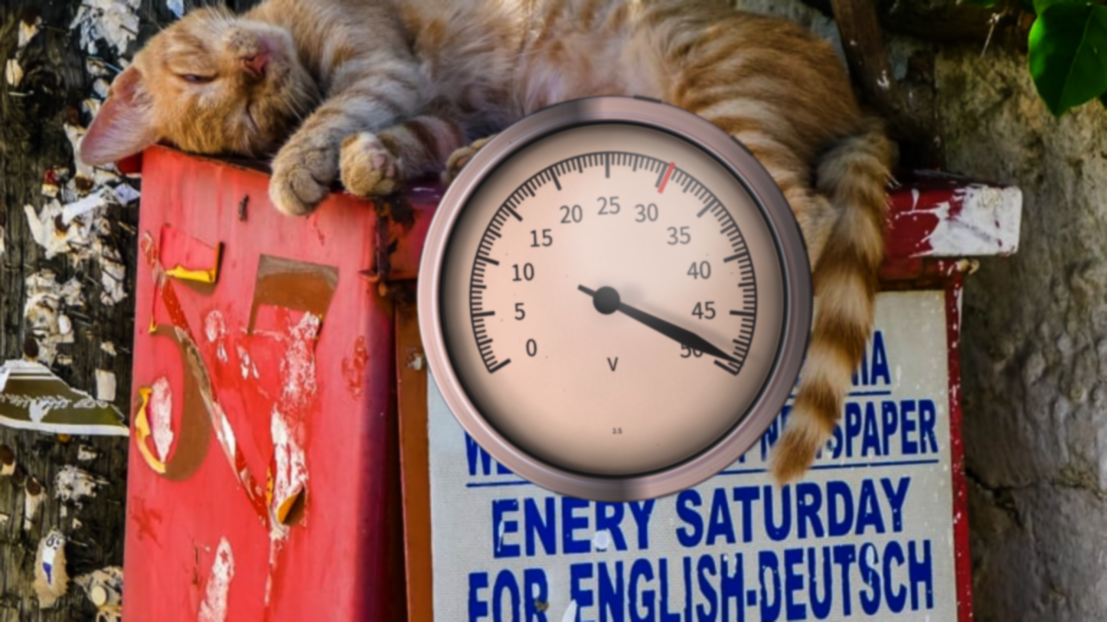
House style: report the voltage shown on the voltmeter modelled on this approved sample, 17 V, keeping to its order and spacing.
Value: 49 V
